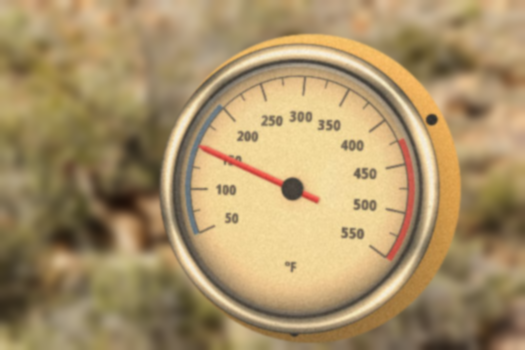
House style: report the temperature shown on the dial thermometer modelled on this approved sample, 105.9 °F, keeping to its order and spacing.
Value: 150 °F
